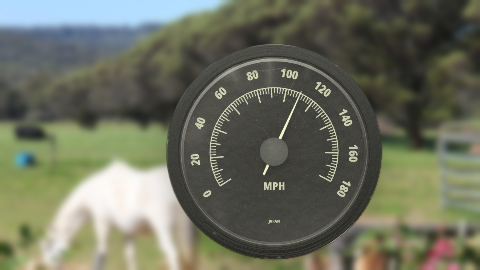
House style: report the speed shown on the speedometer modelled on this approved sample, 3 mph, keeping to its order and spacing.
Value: 110 mph
